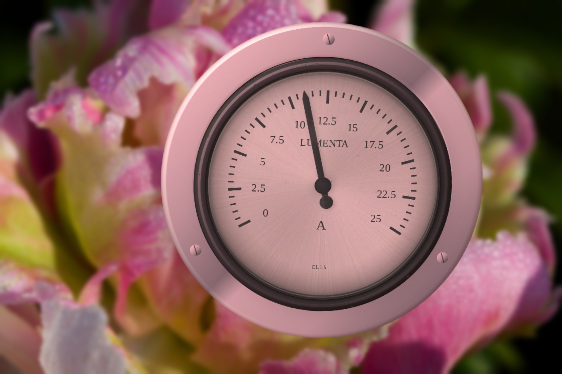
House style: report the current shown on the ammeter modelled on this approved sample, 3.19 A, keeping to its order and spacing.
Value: 11 A
